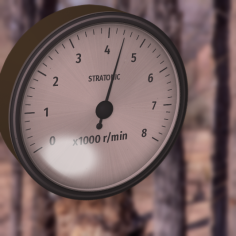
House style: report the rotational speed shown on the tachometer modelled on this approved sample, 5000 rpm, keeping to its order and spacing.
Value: 4400 rpm
